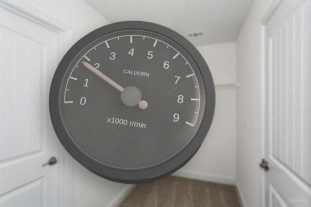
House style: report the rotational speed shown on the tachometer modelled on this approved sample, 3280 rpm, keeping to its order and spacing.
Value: 1750 rpm
